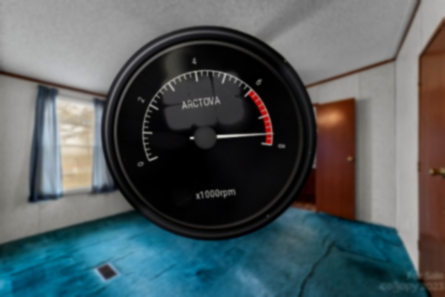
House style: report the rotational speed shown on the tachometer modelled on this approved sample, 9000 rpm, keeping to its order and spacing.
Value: 7600 rpm
